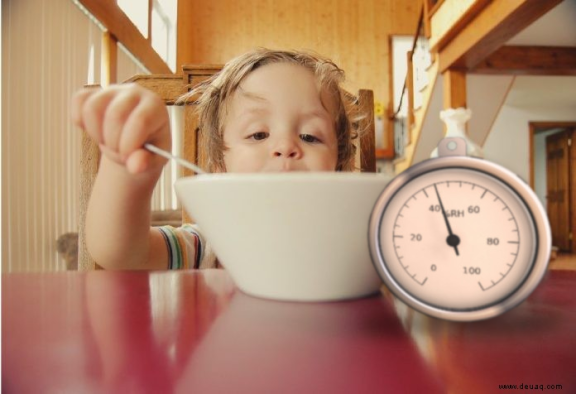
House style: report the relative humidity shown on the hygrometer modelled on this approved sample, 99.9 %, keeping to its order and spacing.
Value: 44 %
